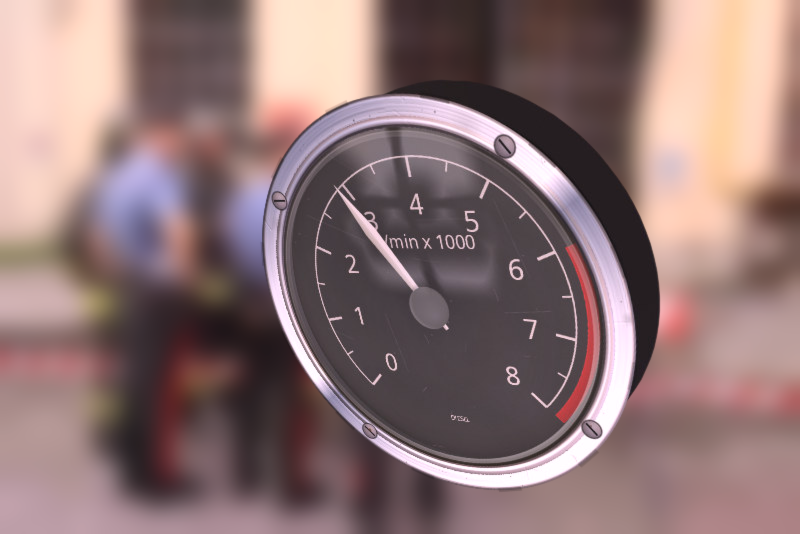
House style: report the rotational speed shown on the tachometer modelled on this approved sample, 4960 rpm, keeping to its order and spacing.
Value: 3000 rpm
